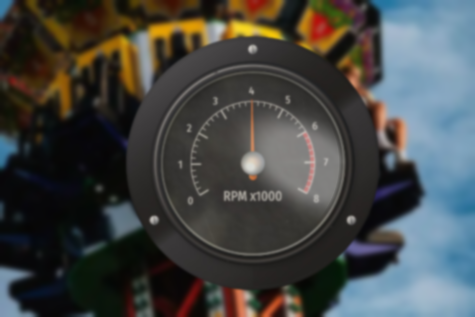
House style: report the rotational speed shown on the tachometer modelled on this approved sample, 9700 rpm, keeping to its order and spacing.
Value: 4000 rpm
